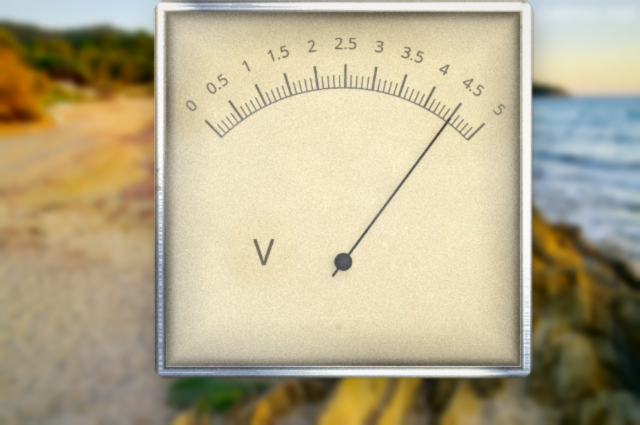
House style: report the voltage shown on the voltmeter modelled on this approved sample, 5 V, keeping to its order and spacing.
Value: 4.5 V
